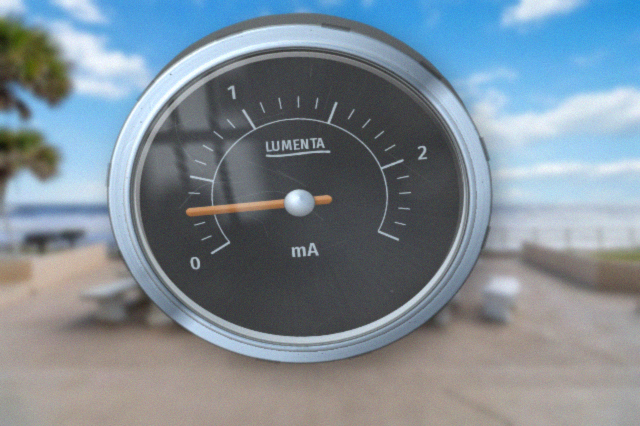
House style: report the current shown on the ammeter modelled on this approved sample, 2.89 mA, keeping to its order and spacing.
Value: 0.3 mA
